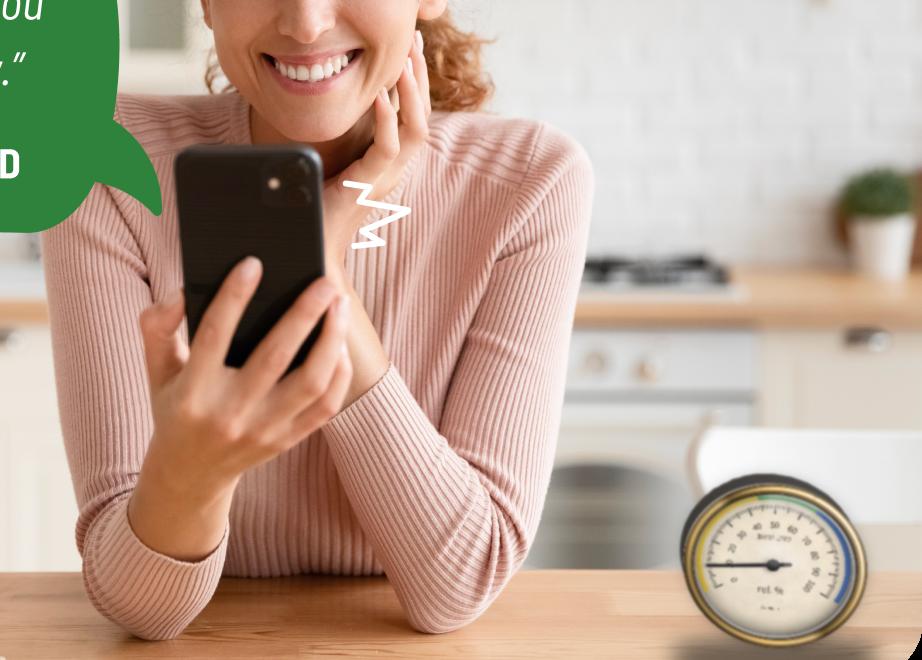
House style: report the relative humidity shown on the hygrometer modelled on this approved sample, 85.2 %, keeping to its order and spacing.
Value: 10 %
